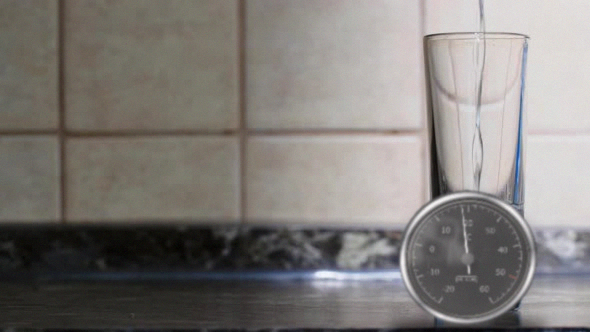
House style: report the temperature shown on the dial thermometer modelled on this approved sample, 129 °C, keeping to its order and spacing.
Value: 18 °C
